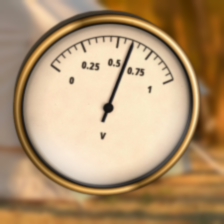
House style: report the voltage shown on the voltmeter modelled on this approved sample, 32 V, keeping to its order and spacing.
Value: 0.6 V
